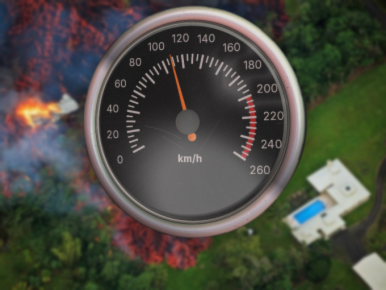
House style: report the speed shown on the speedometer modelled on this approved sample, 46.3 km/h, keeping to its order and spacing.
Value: 110 km/h
